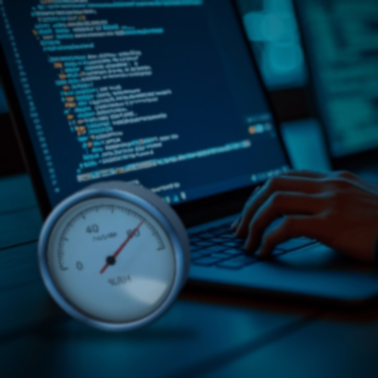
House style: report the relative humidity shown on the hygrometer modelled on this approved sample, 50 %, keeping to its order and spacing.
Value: 80 %
